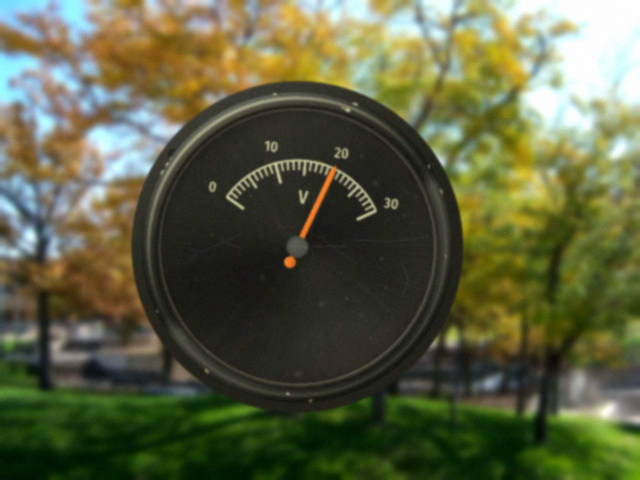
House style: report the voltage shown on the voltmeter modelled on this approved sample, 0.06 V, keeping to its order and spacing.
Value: 20 V
